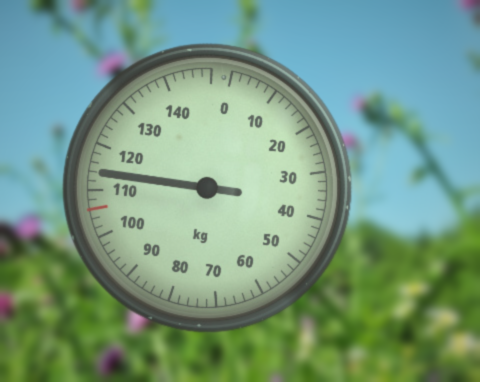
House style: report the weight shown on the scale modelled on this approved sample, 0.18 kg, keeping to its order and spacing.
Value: 114 kg
